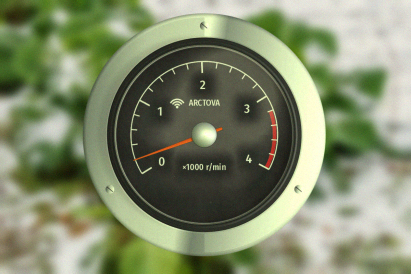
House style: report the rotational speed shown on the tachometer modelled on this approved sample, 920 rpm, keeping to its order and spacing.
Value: 200 rpm
